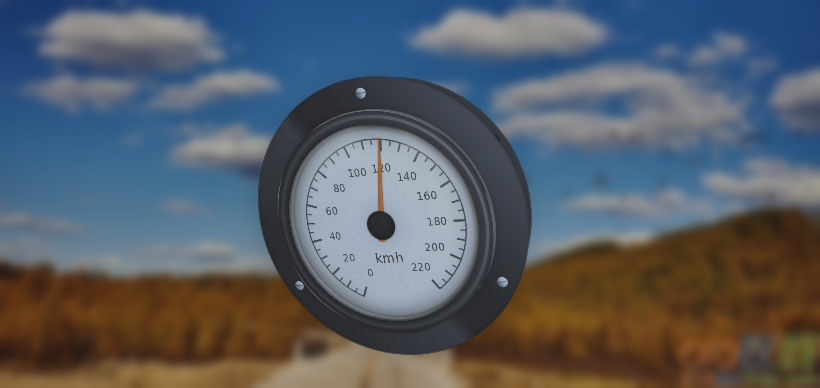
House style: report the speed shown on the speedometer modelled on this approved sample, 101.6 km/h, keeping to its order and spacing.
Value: 120 km/h
